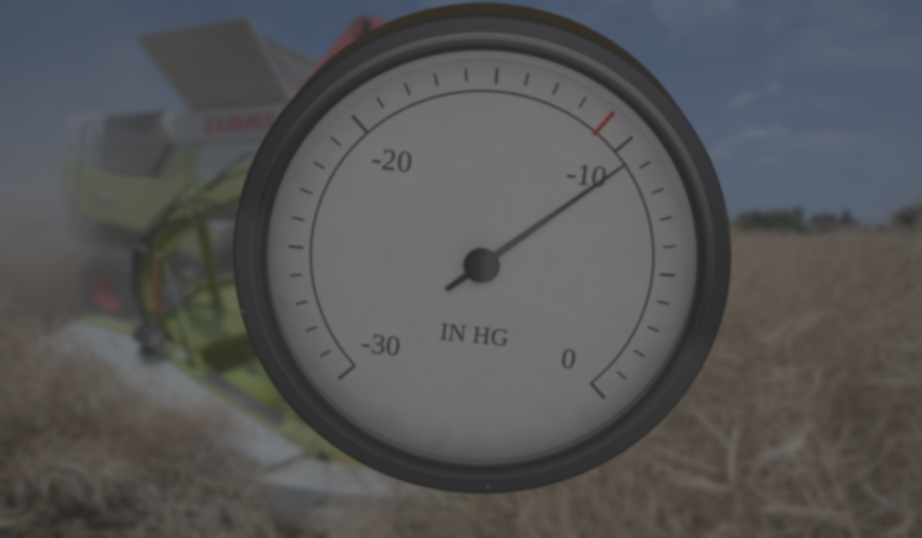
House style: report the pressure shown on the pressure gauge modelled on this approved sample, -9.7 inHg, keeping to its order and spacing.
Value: -9.5 inHg
